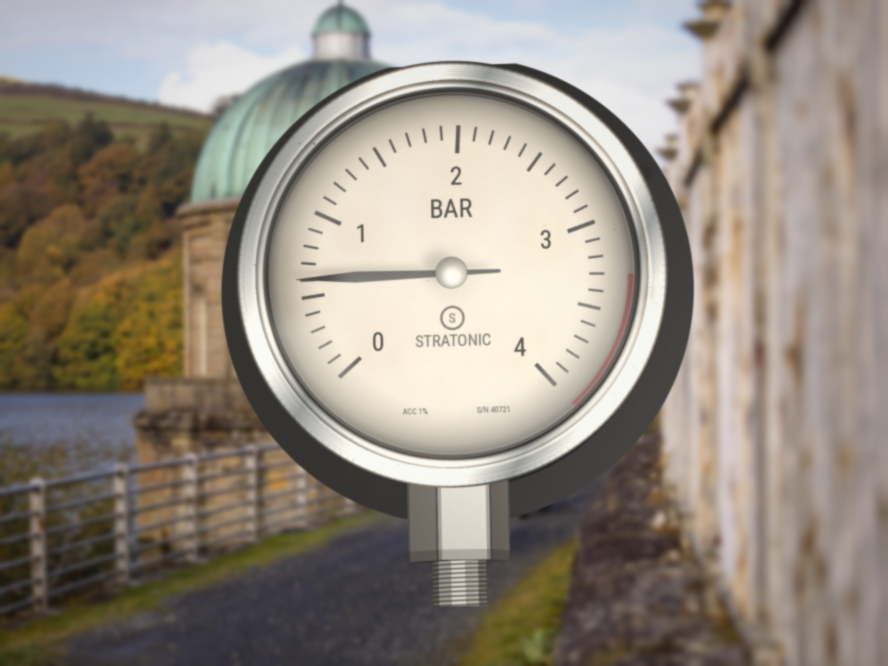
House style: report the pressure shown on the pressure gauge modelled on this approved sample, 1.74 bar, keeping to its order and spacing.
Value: 0.6 bar
